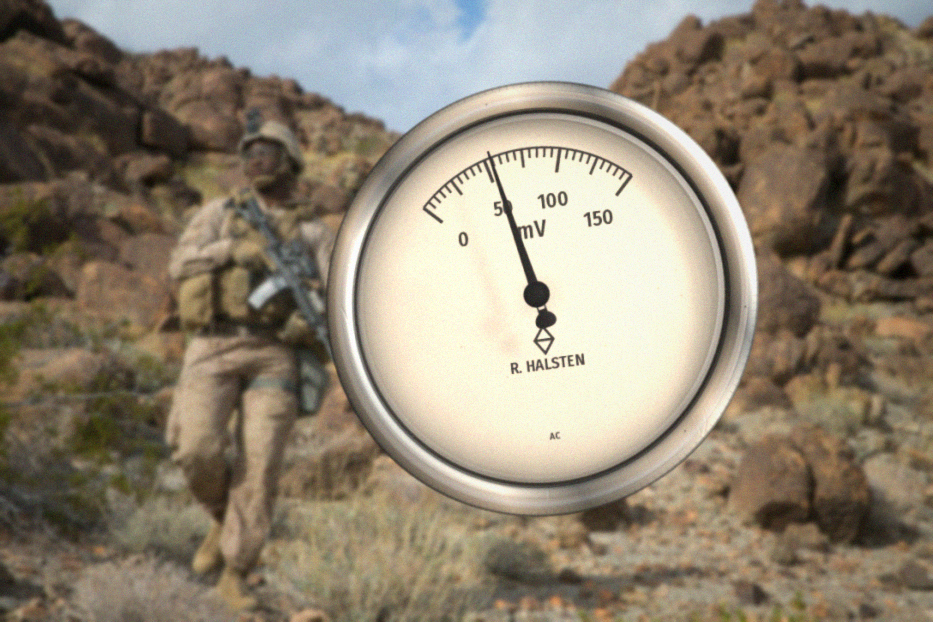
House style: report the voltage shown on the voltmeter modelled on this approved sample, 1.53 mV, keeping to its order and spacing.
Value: 55 mV
